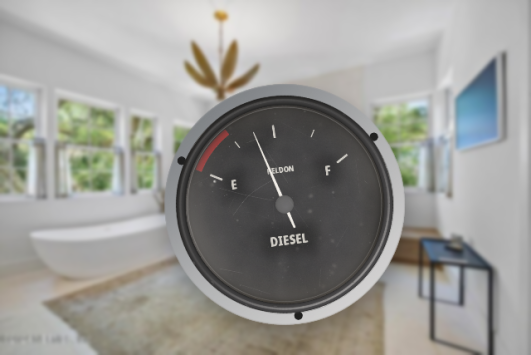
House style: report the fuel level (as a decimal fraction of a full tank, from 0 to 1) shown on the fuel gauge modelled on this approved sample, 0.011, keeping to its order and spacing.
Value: 0.375
